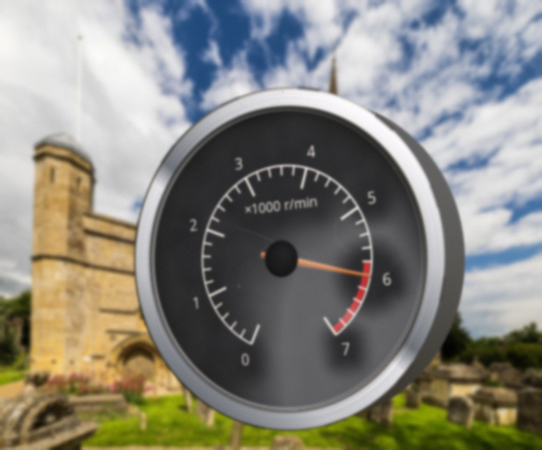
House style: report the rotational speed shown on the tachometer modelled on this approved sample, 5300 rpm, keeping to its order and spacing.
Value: 6000 rpm
